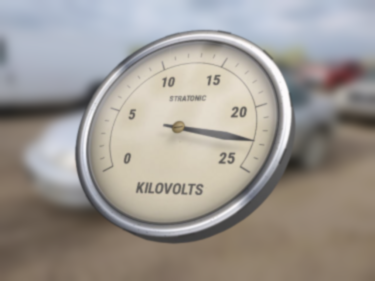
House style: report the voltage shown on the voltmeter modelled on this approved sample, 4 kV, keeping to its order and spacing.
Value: 23 kV
